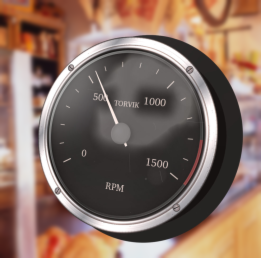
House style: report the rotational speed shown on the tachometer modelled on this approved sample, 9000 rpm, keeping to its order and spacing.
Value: 550 rpm
